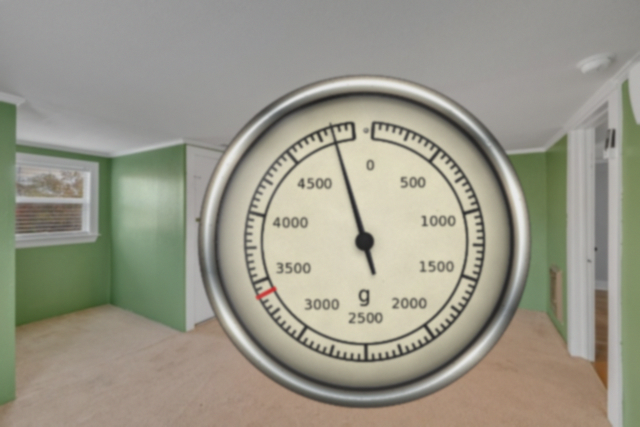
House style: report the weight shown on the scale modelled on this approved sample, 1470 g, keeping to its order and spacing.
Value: 4850 g
